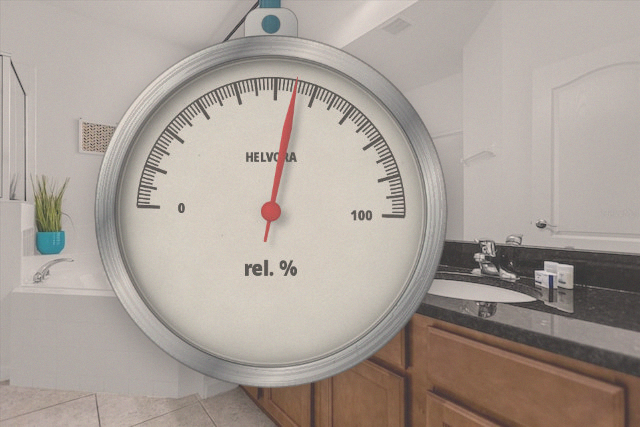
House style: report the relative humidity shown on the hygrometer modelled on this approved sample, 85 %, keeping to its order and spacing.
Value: 55 %
